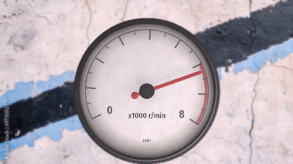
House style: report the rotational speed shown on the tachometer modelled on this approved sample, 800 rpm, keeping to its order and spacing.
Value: 6250 rpm
